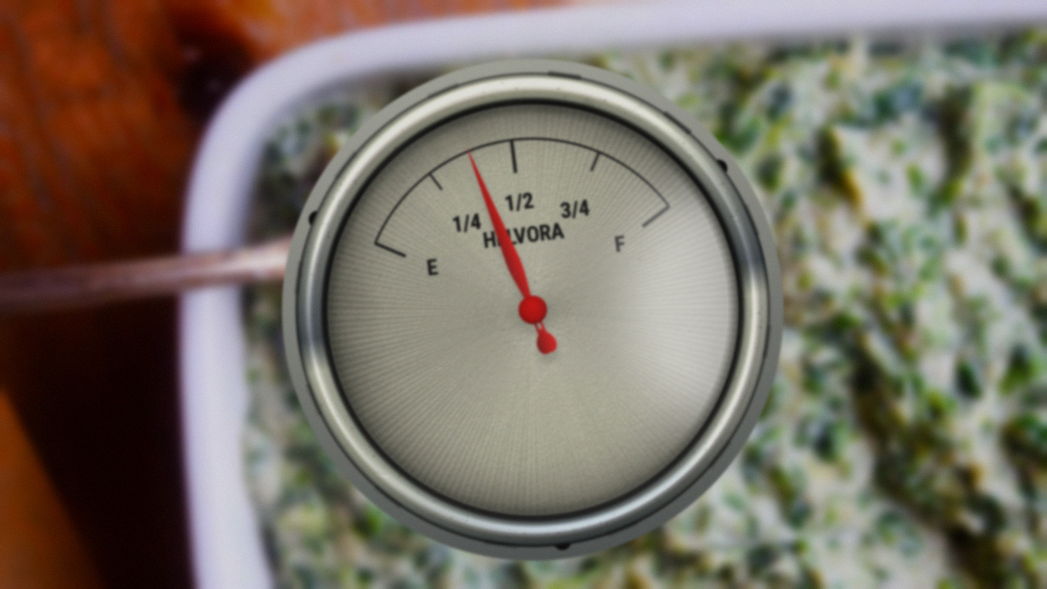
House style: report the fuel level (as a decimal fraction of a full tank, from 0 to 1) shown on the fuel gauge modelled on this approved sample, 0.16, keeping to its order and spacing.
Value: 0.375
